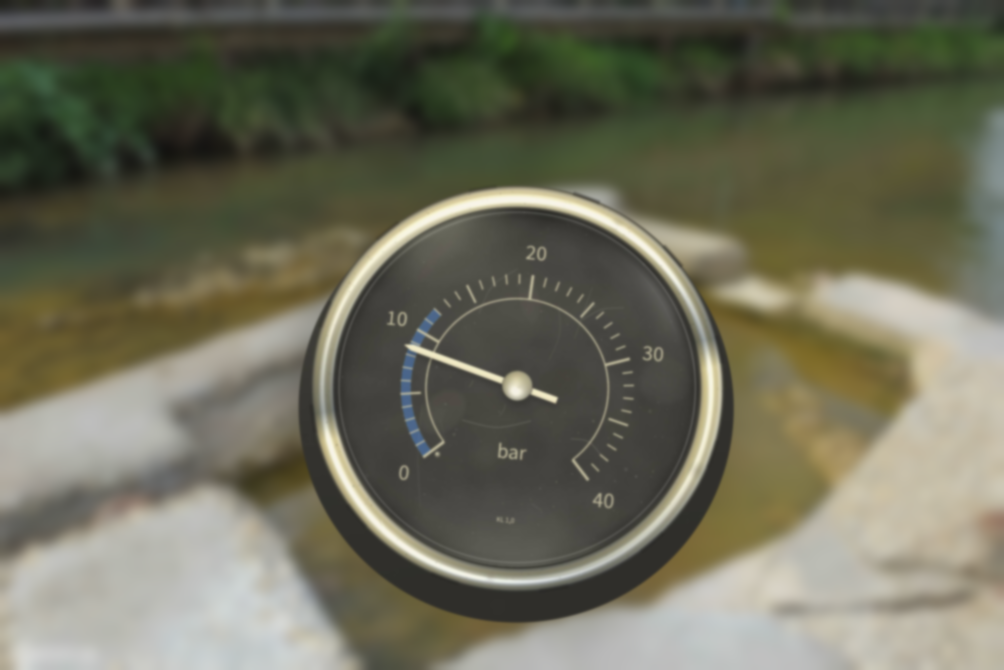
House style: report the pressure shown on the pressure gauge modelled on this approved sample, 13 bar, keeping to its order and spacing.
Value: 8.5 bar
